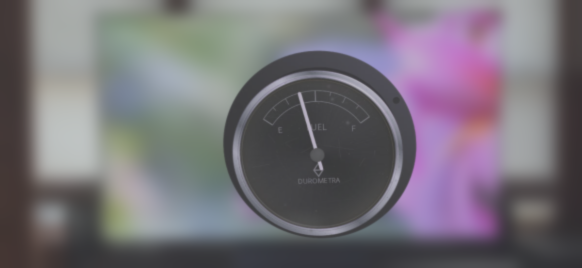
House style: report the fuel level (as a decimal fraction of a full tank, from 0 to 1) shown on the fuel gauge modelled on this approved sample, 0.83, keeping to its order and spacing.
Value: 0.375
